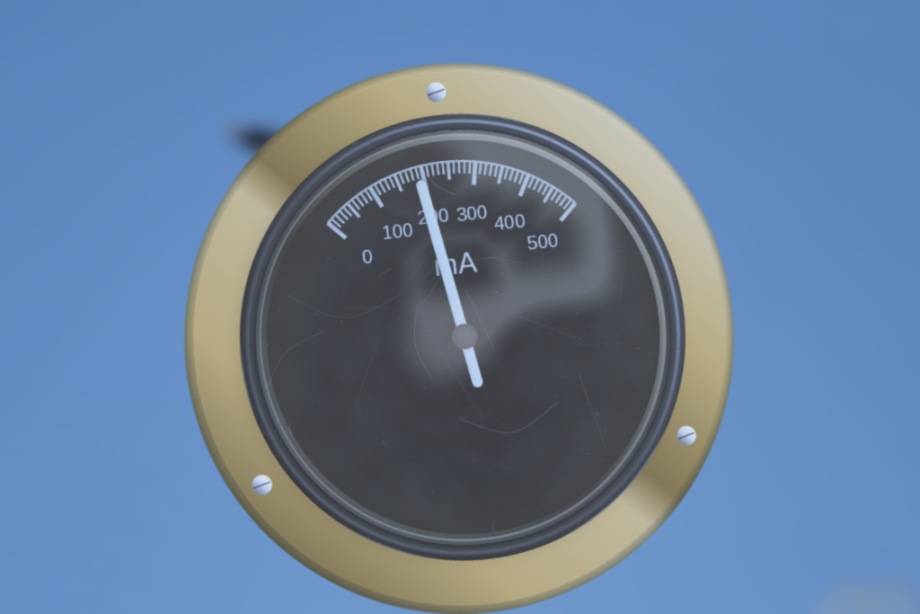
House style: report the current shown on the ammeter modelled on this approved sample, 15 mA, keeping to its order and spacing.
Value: 190 mA
